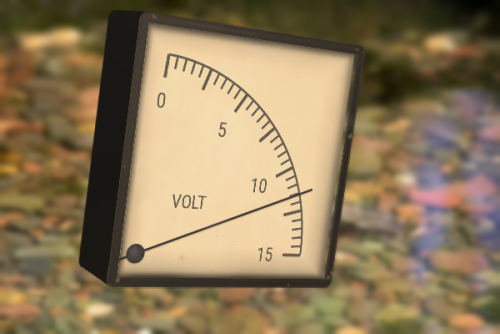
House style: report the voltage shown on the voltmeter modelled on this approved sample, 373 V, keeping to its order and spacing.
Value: 11.5 V
